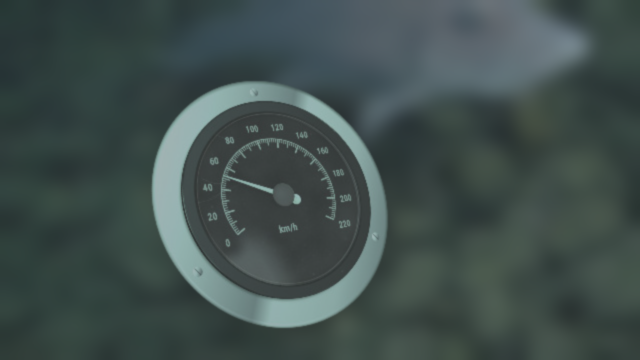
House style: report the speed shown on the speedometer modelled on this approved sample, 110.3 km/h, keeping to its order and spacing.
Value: 50 km/h
